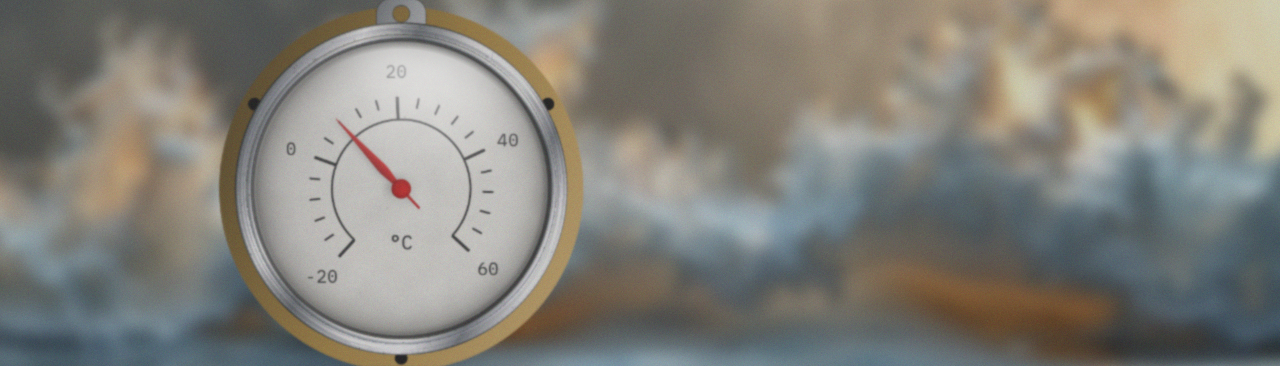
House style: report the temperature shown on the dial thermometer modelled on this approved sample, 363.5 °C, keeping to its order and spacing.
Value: 8 °C
